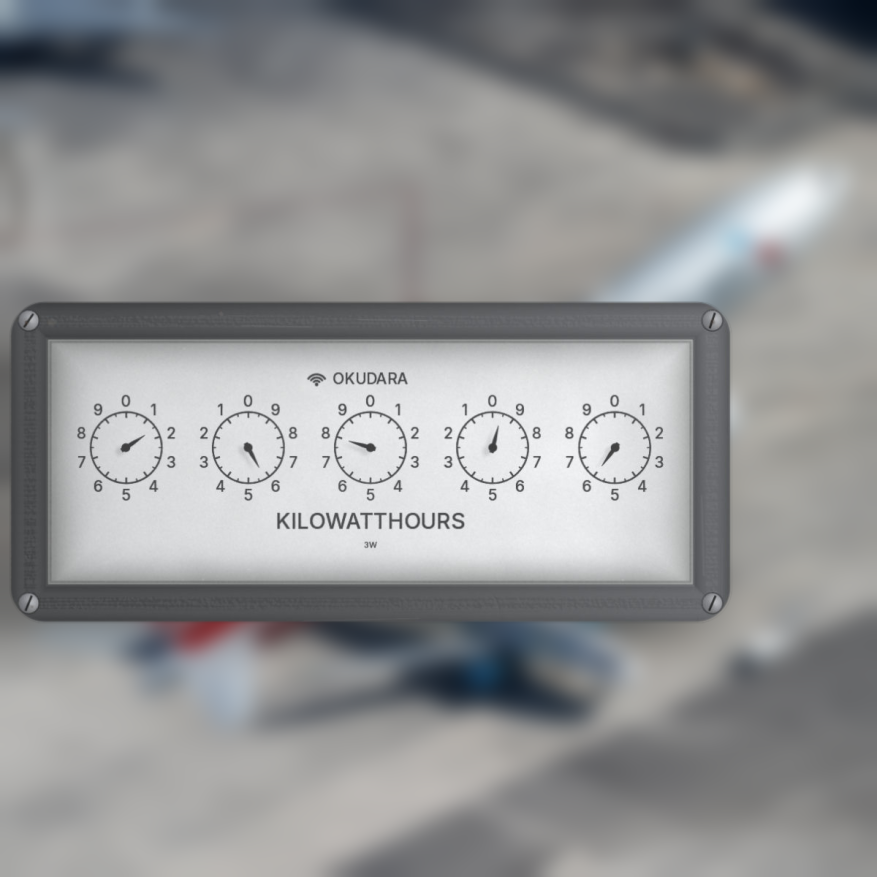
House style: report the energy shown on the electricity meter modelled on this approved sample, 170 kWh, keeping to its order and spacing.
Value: 15796 kWh
